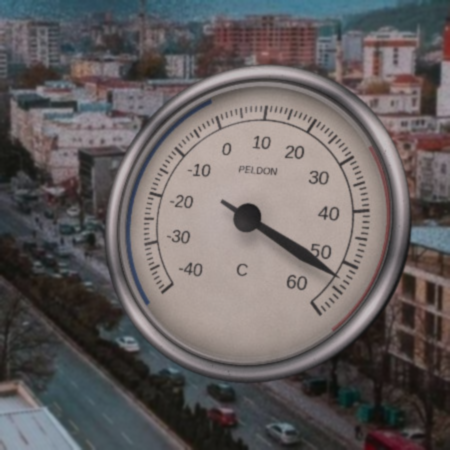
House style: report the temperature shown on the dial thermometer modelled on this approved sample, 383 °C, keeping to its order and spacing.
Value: 53 °C
